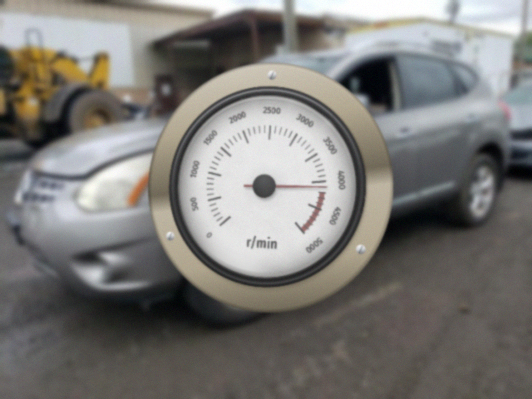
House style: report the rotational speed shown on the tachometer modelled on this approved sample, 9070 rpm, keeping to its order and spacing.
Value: 4100 rpm
